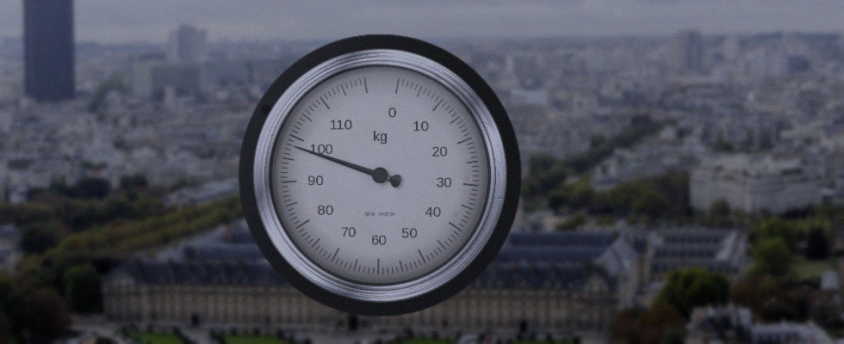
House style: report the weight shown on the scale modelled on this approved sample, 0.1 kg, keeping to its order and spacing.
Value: 98 kg
